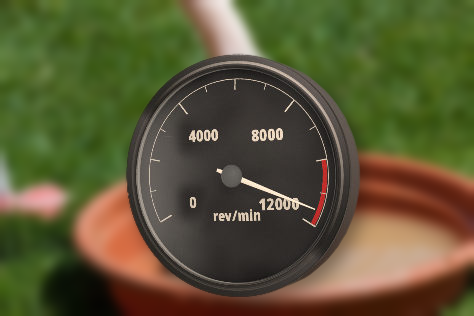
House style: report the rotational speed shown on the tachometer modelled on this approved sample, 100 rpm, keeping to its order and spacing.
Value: 11500 rpm
